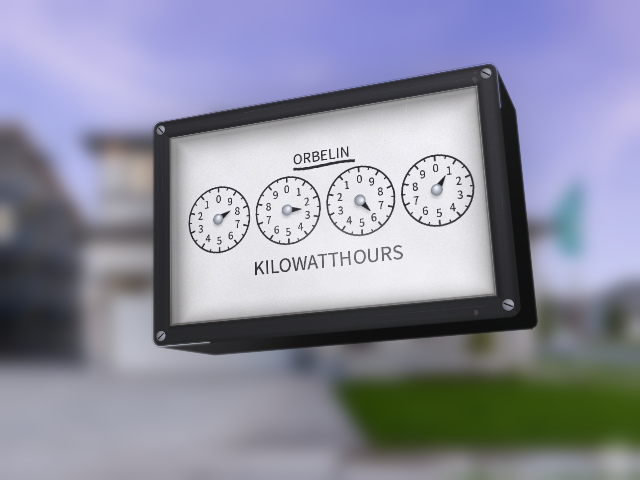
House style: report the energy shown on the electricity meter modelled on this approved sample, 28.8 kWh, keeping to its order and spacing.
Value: 8261 kWh
